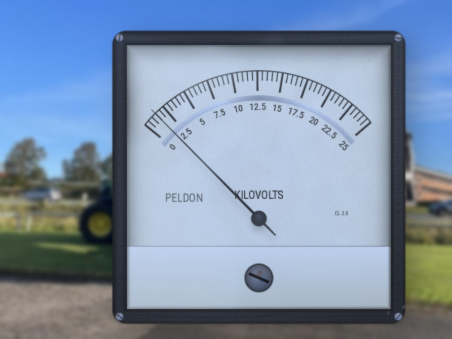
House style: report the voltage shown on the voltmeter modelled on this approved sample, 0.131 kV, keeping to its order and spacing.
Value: 1.5 kV
